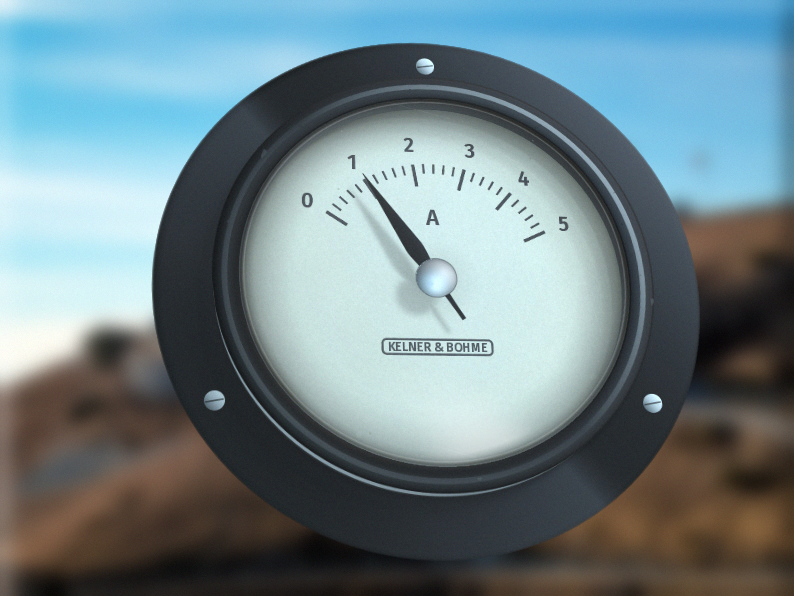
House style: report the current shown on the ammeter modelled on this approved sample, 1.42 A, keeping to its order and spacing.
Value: 1 A
